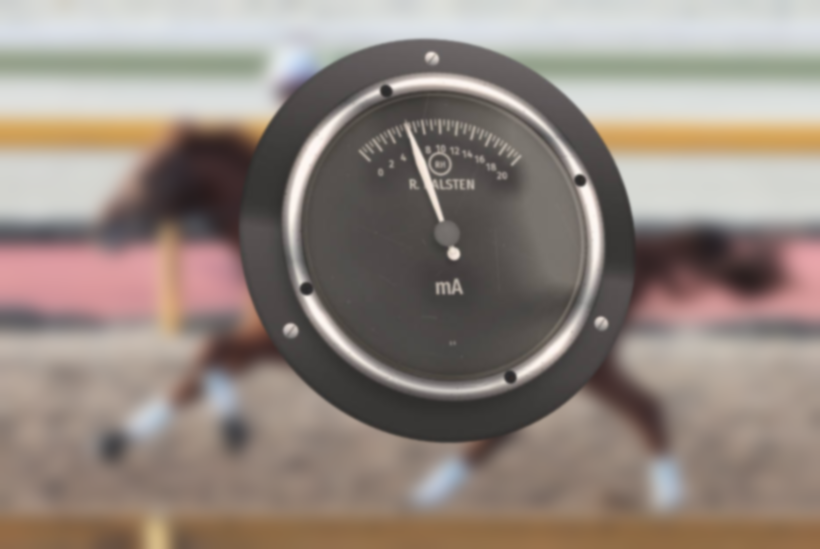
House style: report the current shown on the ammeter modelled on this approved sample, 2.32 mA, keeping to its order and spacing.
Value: 6 mA
